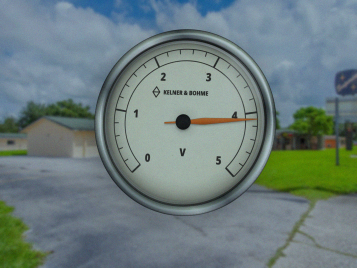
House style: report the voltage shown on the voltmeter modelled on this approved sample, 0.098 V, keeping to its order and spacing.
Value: 4.1 V
